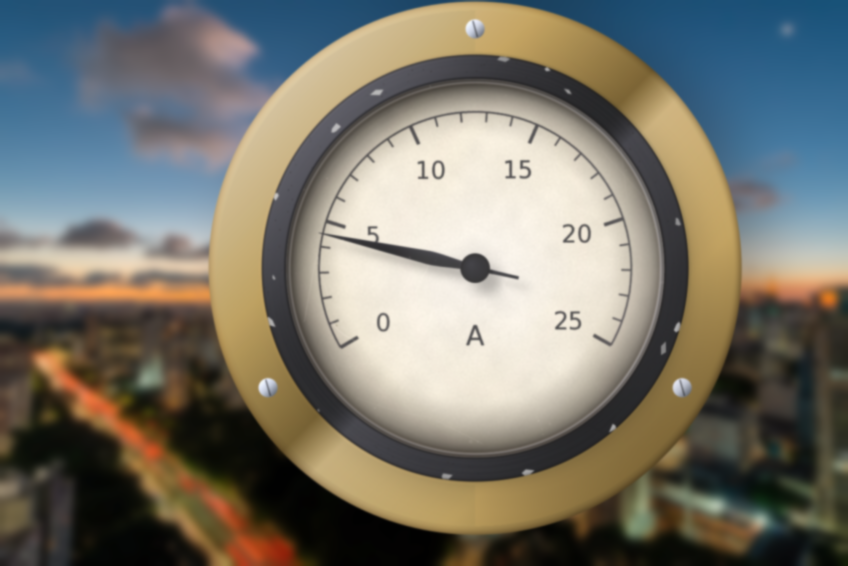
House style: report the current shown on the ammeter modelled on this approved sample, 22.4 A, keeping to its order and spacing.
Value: 4.5 A
